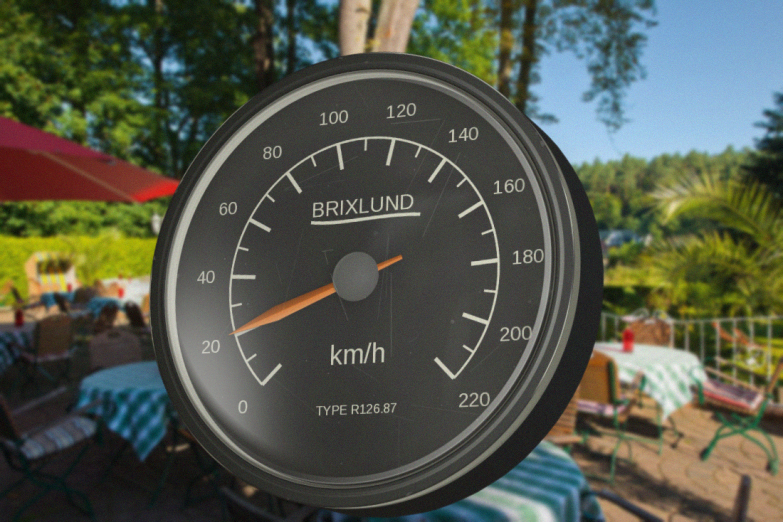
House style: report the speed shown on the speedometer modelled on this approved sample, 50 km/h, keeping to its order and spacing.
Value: 20 km/h
